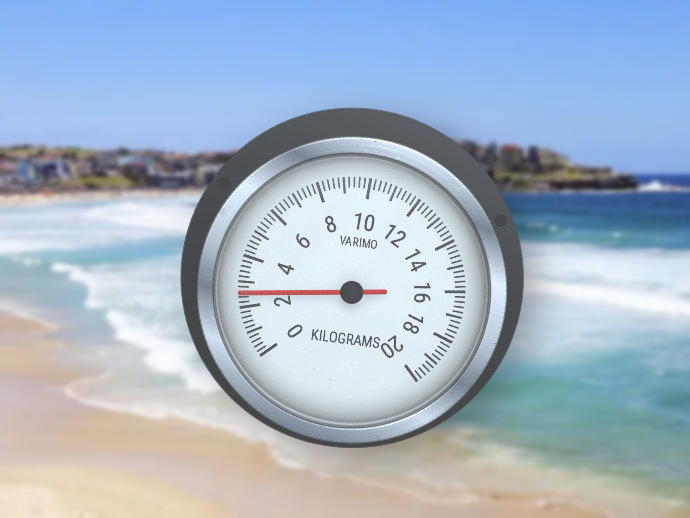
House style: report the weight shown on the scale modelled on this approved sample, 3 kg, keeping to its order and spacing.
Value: 2.6 kg
